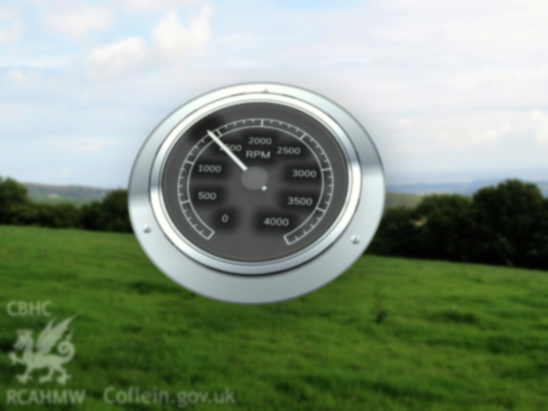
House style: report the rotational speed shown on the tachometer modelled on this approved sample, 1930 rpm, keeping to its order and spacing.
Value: 1400 rpm
